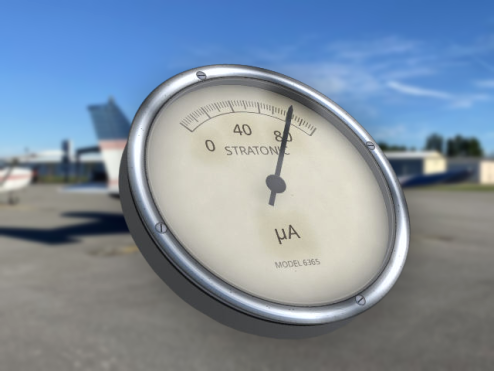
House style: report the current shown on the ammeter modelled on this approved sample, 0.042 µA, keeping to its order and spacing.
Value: 80 µA
